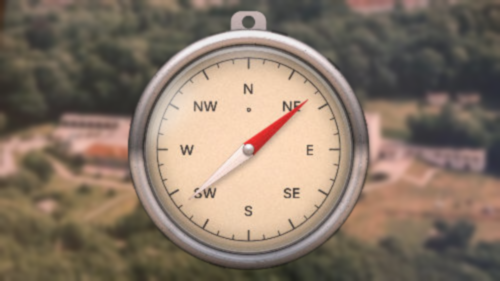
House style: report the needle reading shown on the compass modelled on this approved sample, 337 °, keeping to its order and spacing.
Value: 50 °
